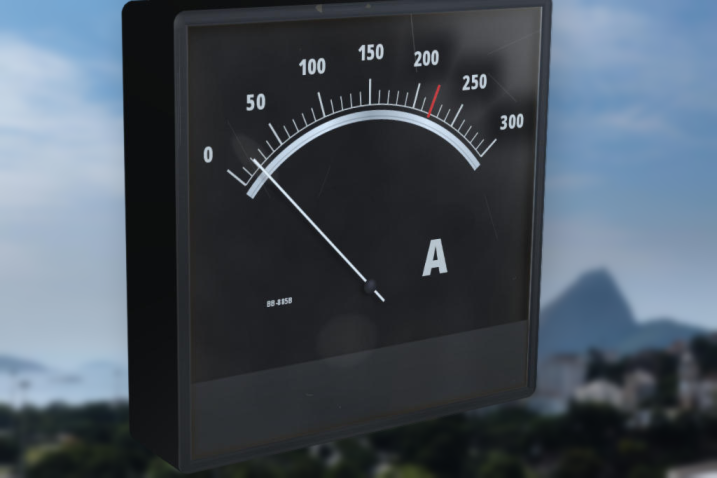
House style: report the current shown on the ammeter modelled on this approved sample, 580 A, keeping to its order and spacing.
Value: 20 A
